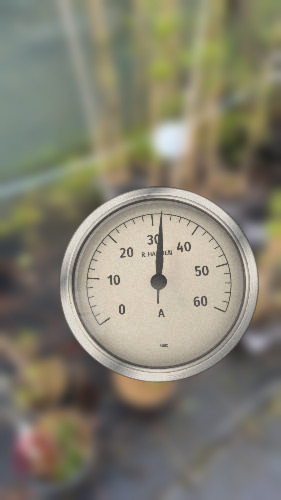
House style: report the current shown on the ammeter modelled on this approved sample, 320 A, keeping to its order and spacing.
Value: 32 A
